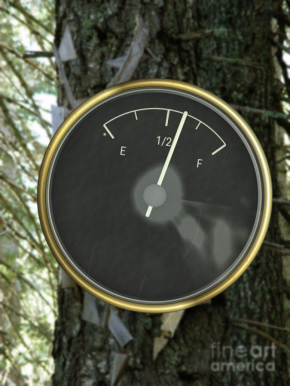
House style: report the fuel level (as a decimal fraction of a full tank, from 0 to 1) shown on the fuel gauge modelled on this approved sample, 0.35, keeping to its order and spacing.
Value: 0.625
